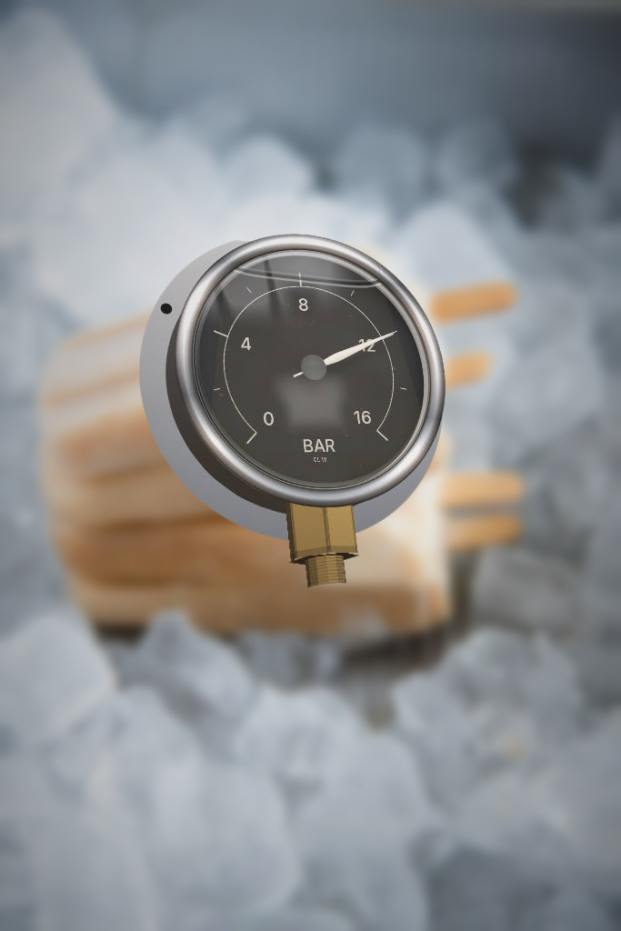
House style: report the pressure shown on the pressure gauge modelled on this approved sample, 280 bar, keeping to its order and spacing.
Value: 12 bar
